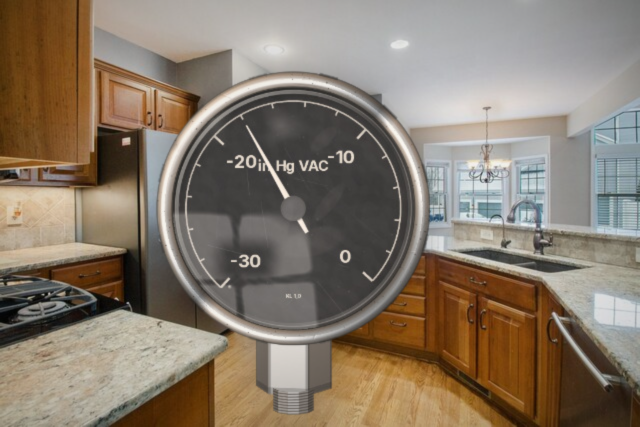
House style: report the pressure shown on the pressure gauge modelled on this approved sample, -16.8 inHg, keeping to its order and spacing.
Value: -18 inHg
